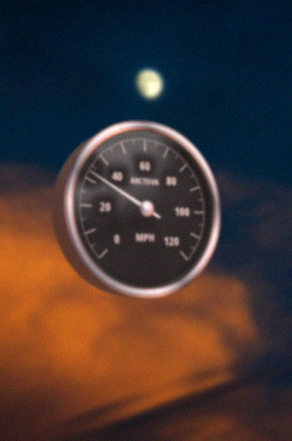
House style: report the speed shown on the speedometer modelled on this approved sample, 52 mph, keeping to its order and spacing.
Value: 32.5 mph
